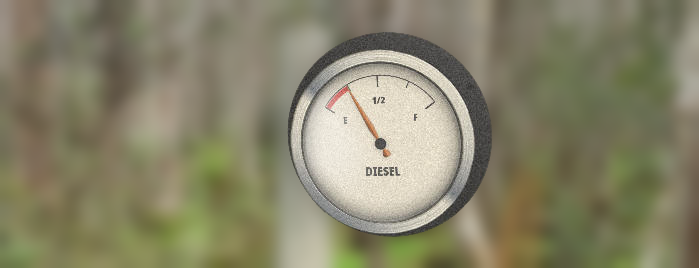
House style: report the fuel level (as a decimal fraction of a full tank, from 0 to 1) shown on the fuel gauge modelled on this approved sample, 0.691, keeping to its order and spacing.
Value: 0.25
